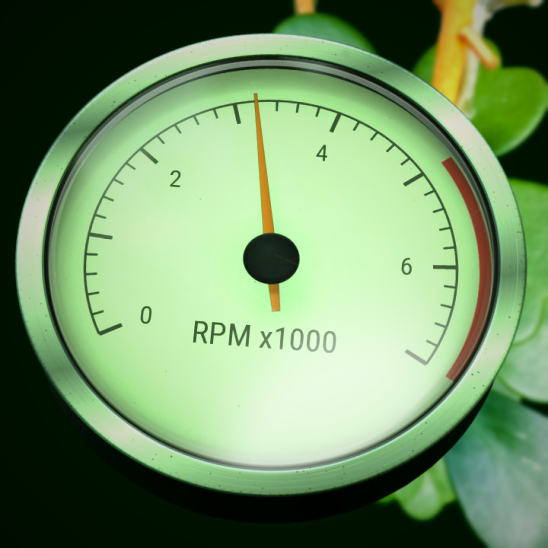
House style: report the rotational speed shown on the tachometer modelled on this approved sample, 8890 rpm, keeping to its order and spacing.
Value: 3200 rpm
